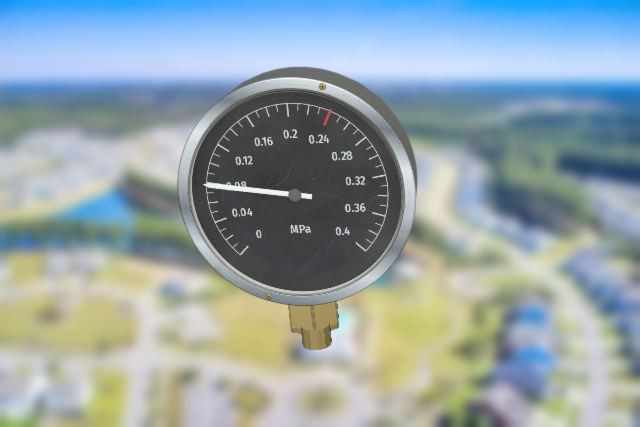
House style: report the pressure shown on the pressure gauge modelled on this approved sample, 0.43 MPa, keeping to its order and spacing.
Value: 0.08 MPa
